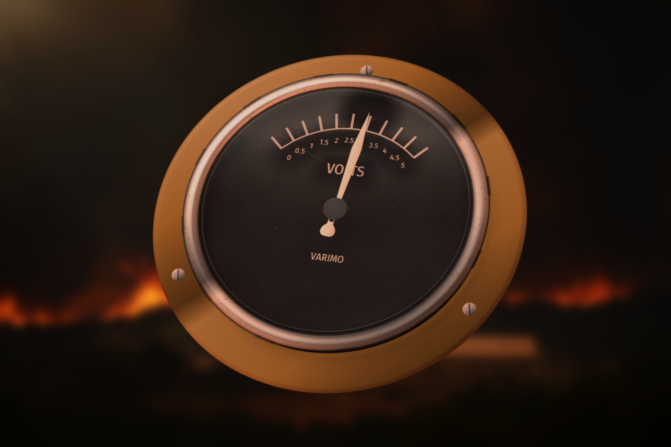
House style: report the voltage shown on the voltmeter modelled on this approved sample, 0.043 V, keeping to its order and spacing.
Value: 3 V
